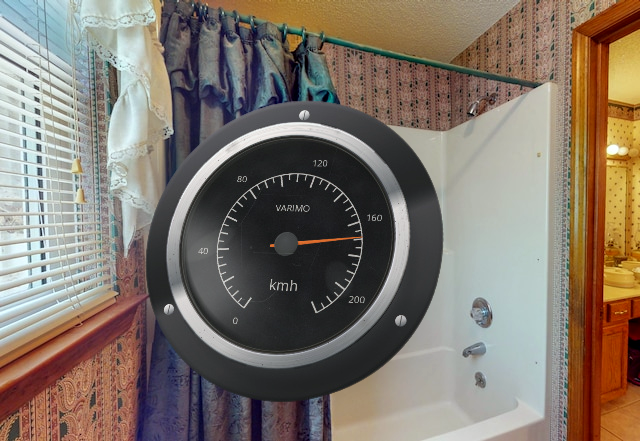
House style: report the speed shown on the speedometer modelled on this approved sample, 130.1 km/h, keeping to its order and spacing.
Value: 170 km/h
